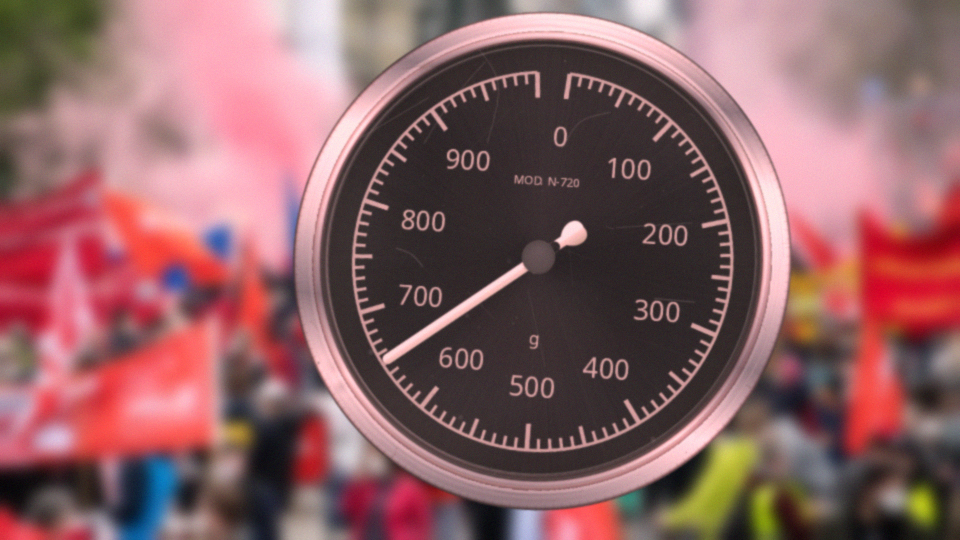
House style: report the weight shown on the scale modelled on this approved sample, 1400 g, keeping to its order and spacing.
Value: 650 g
